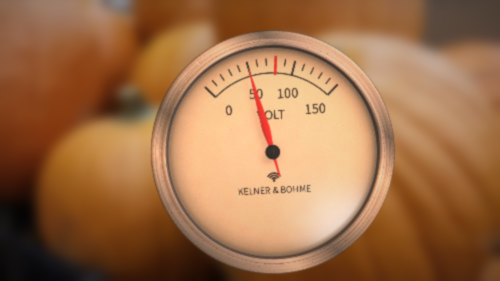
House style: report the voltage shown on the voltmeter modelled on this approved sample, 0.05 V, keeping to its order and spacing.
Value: 50 V
